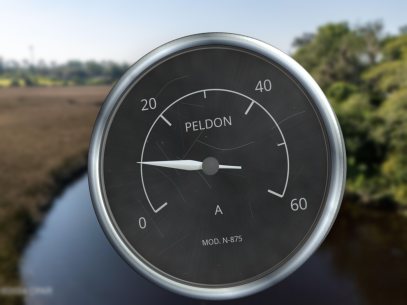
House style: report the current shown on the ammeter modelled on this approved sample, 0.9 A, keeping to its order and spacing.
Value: 10 A
